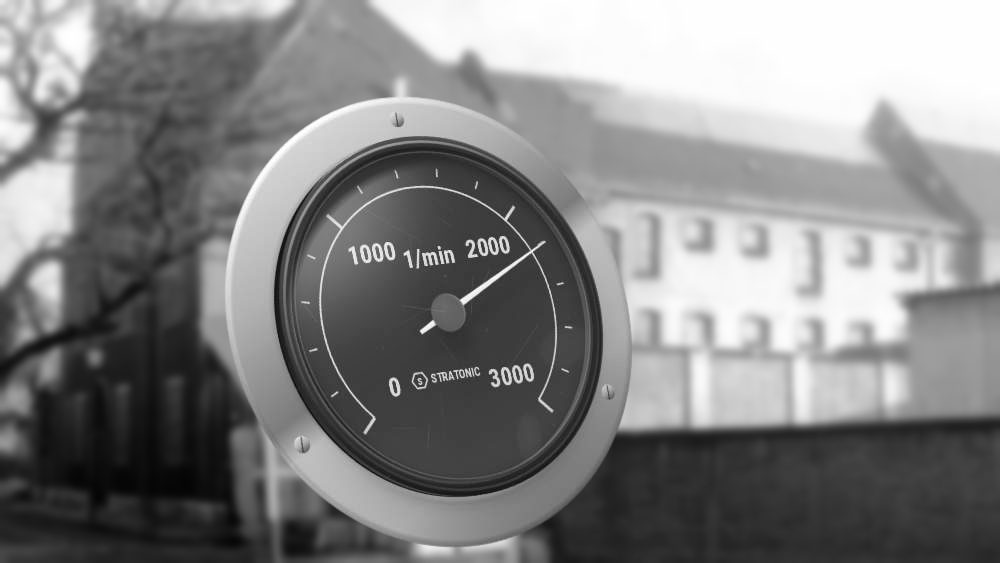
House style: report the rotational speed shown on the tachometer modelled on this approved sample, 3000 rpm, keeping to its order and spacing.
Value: 2200 rpm
